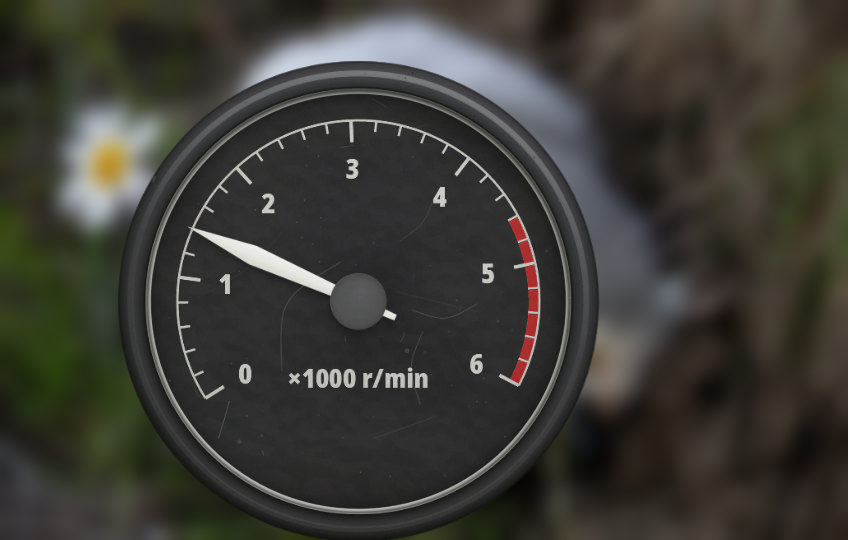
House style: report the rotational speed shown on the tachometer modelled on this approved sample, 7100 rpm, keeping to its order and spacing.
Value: 1400 rpm
